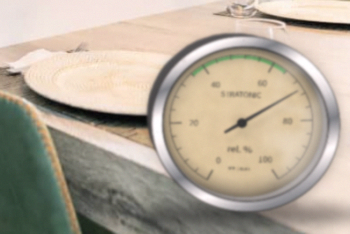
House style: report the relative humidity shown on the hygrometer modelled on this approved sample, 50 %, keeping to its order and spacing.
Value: 70 %
